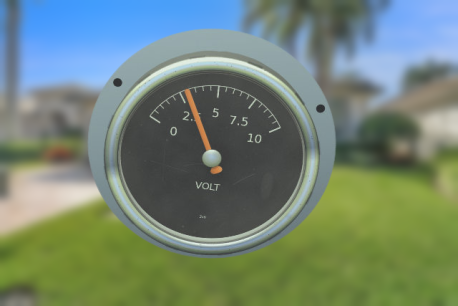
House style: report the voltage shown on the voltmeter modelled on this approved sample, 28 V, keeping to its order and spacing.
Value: 3 V
